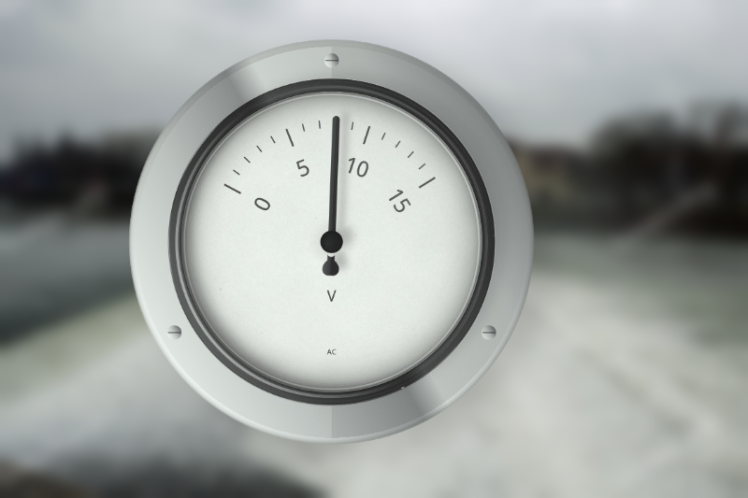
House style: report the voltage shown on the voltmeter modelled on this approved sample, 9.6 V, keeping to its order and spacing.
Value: 8 V
